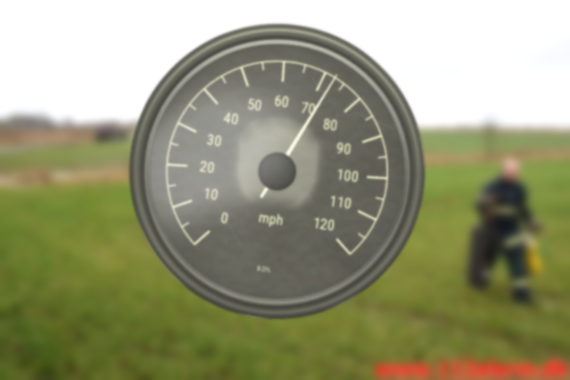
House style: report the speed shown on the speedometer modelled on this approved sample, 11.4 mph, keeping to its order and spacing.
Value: 72.5 mph
